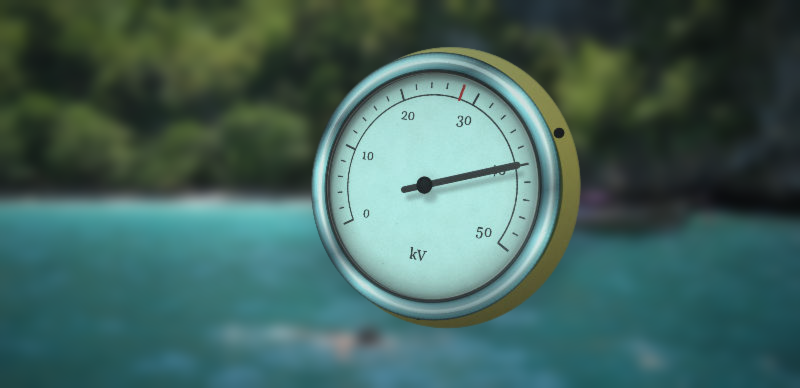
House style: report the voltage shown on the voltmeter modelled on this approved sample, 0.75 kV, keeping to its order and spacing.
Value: 40 kV
